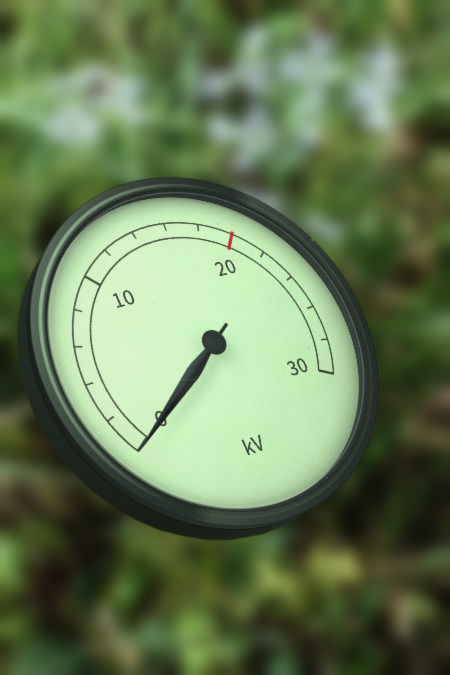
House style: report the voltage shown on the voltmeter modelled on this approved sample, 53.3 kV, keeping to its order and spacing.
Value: 0 kV
